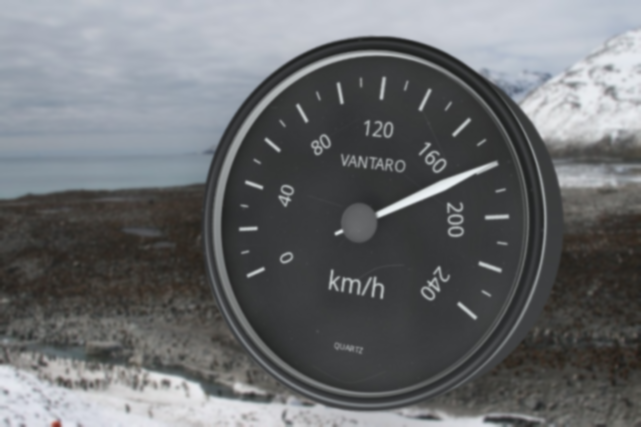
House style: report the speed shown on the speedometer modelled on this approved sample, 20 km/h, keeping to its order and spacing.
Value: 180 km/h
